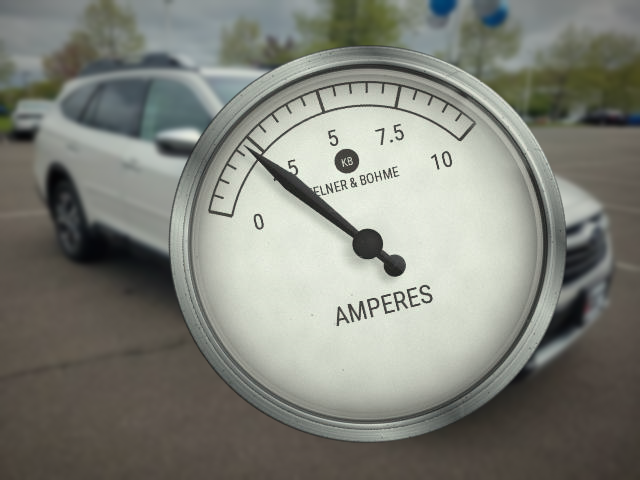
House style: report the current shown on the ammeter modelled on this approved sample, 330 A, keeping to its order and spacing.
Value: 2.25 A
